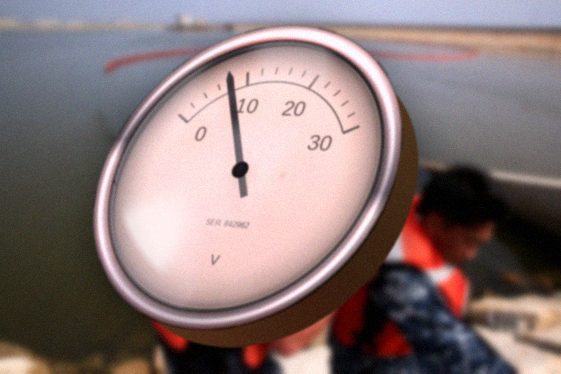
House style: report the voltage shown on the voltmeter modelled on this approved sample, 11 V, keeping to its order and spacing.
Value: 8 V
